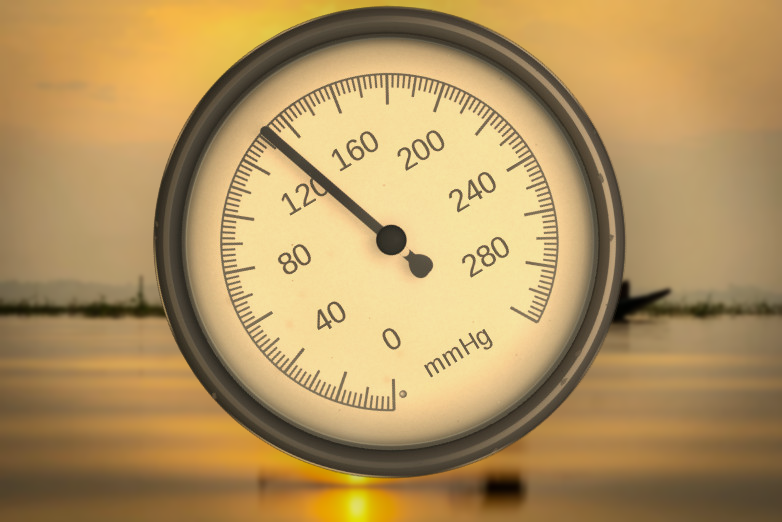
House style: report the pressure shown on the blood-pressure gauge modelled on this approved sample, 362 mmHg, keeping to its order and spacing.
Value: 132 mmHg
